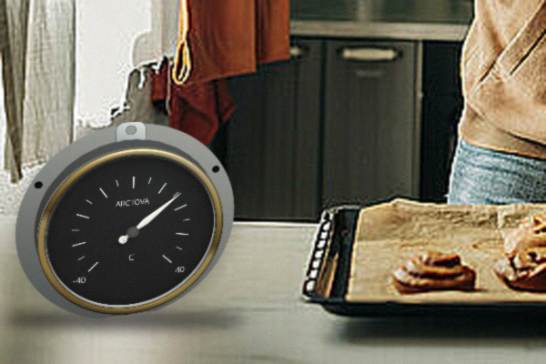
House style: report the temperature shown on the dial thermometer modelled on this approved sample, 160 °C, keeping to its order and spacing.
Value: 15 °C
